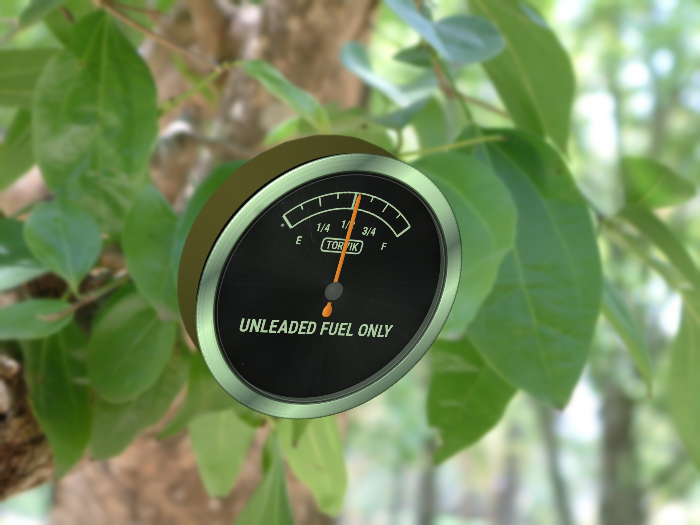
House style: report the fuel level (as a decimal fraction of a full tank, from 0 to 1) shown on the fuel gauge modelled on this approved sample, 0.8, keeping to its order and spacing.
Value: 0.5
